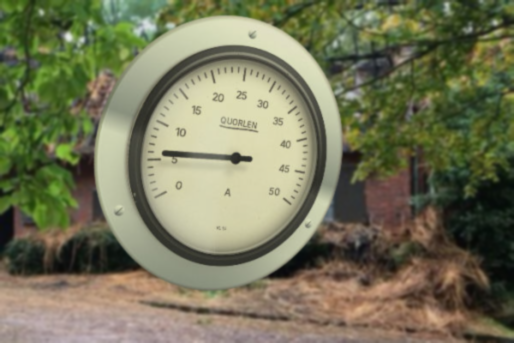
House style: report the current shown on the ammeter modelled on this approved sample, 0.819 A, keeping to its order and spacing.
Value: 6 A
